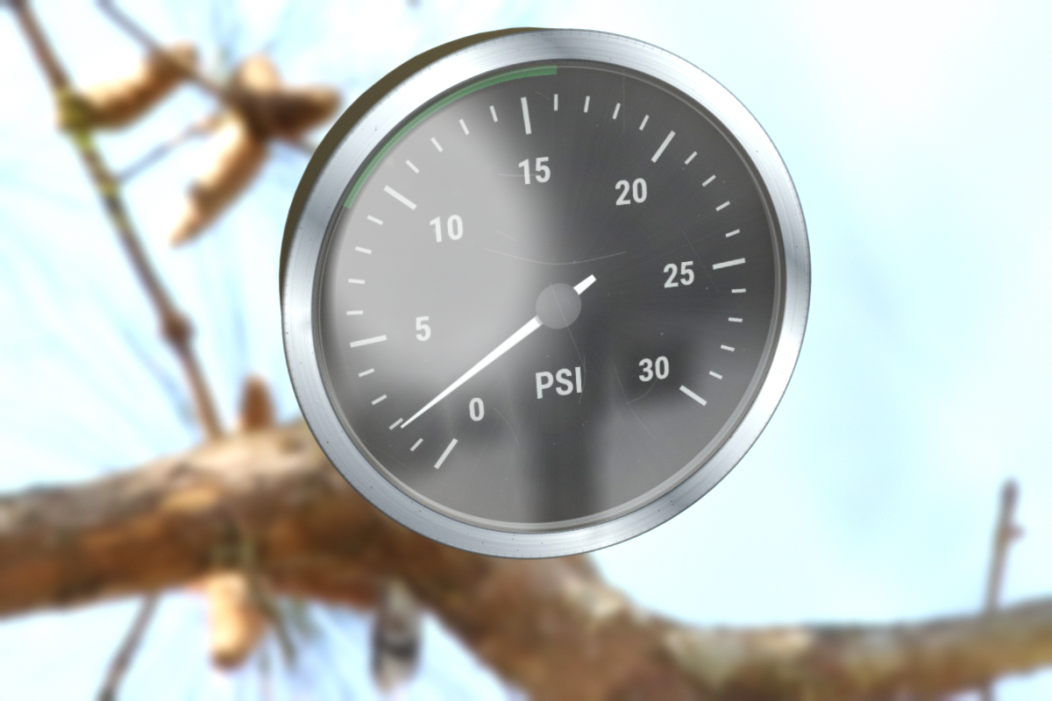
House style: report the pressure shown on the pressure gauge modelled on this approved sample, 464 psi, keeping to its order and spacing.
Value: 2 psi
